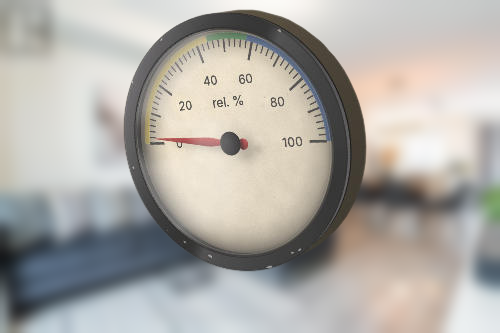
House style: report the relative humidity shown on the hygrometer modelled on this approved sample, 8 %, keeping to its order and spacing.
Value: 2 %
